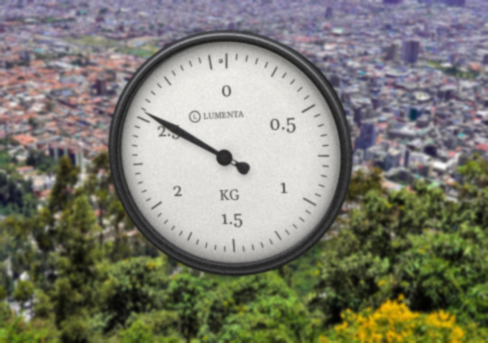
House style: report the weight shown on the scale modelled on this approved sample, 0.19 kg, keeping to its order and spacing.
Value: 2.55 kg
